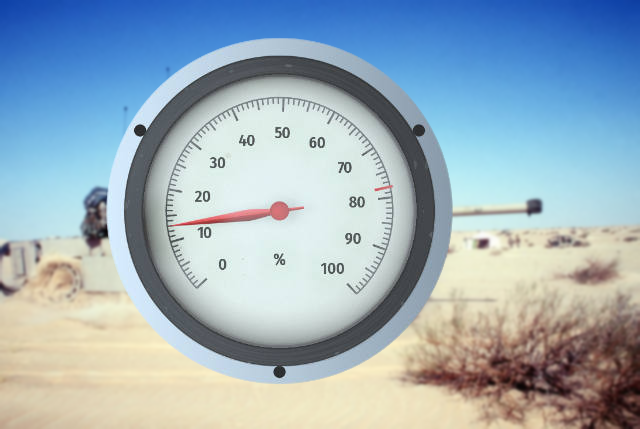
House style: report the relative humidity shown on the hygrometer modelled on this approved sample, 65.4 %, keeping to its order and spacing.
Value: 13 %
